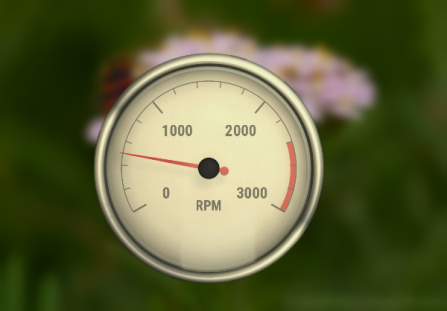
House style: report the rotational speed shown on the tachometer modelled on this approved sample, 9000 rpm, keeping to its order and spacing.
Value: 500 rpm
